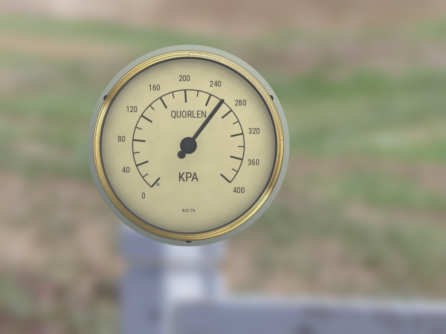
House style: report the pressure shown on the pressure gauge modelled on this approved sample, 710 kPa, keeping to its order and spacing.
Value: 260 kPa
